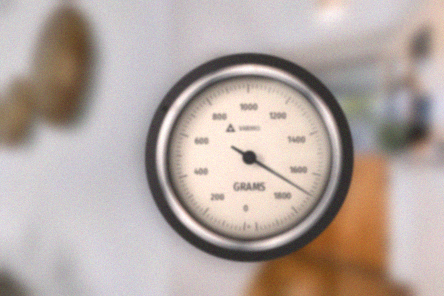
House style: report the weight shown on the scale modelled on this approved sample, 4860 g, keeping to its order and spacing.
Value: 1700 g
